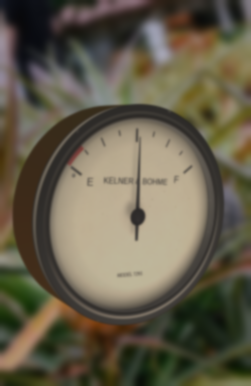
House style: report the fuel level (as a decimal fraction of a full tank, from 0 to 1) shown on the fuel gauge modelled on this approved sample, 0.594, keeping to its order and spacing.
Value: 0.5
